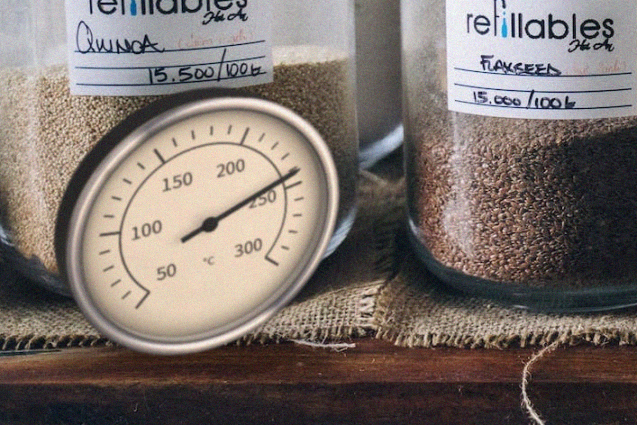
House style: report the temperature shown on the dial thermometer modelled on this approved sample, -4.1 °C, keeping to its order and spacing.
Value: 240 °C
